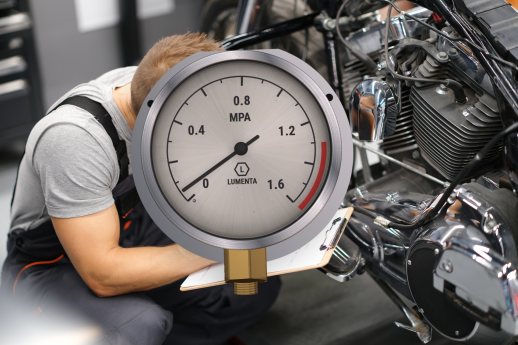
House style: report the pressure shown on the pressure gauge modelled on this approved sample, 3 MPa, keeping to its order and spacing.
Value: 0.05 MPa
